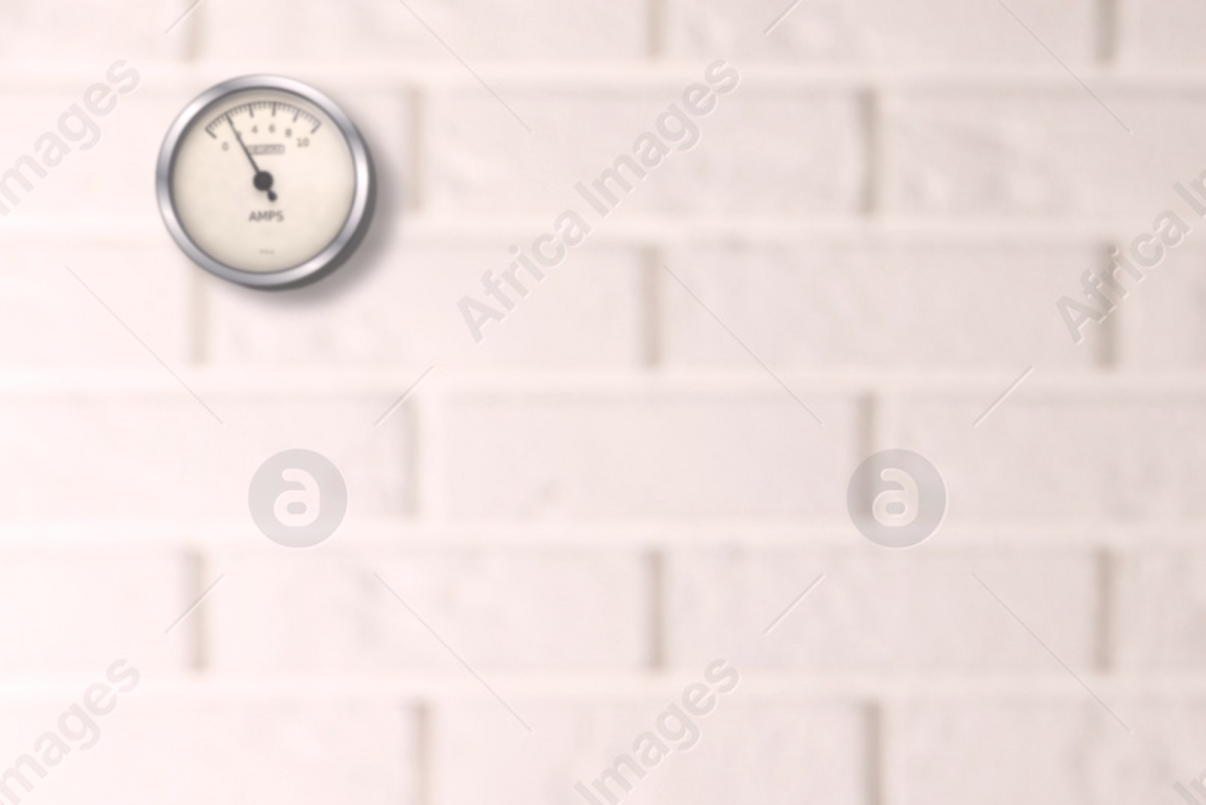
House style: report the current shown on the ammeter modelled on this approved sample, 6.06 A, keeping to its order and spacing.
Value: 2 A
